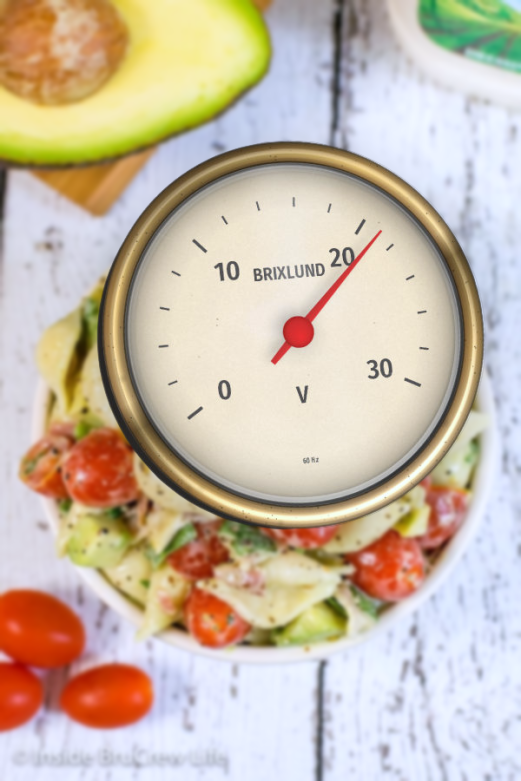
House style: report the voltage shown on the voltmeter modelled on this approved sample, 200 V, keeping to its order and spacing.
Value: 21 V
